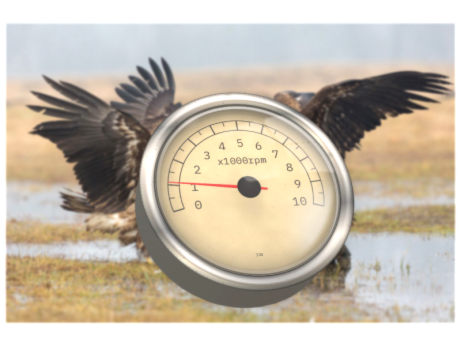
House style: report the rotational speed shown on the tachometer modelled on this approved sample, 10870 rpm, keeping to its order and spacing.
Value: 1000 rpm
